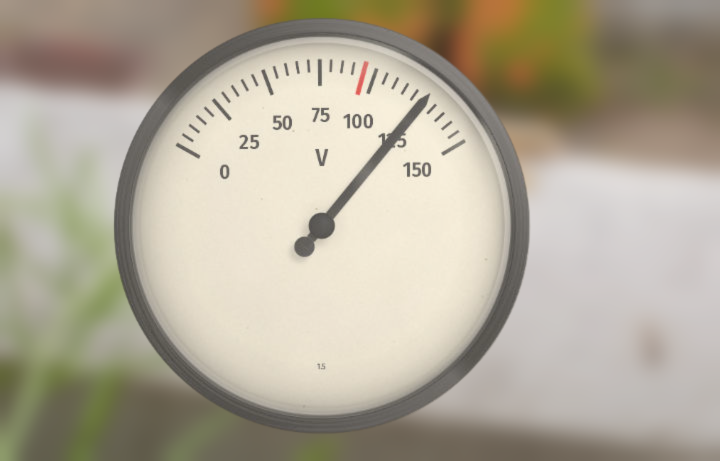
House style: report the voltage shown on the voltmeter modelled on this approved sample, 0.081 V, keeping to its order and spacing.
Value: 125 V
